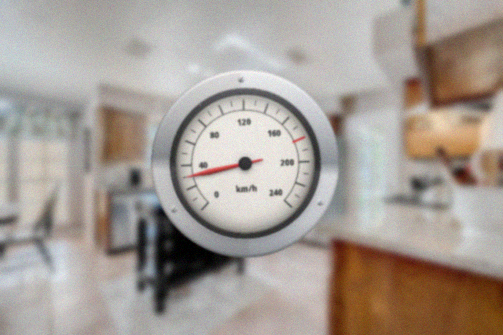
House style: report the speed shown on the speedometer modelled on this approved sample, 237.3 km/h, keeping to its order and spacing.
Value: 30 km/h
